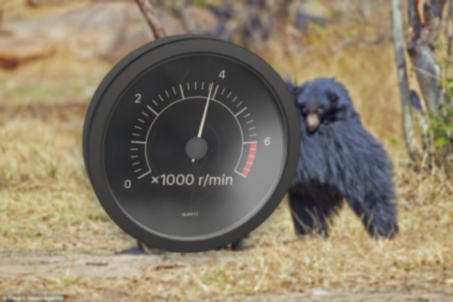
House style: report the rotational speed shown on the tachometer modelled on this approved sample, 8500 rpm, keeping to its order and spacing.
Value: 3800 rpm
